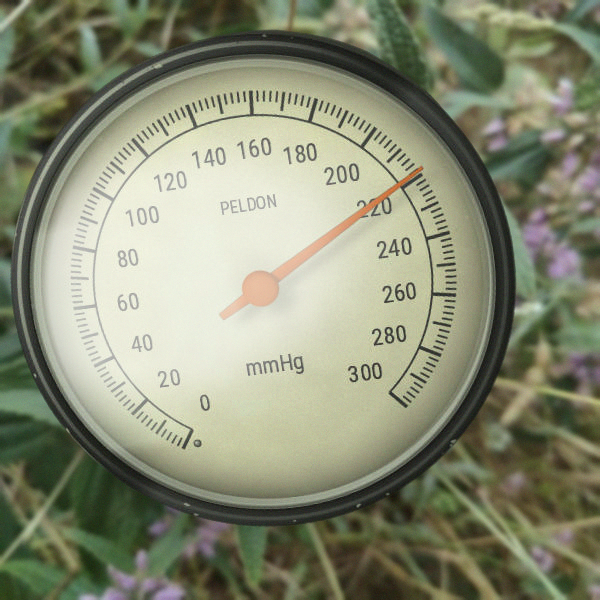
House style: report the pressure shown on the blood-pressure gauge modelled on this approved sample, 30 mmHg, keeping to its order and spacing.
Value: 218 mmHg
